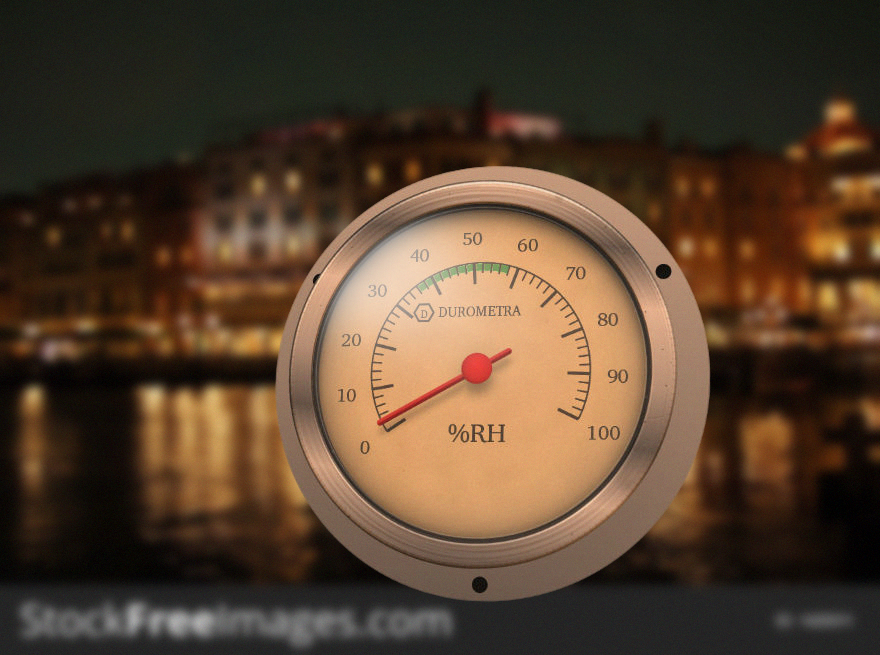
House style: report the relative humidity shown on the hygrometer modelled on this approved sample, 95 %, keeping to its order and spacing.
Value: 2 %
